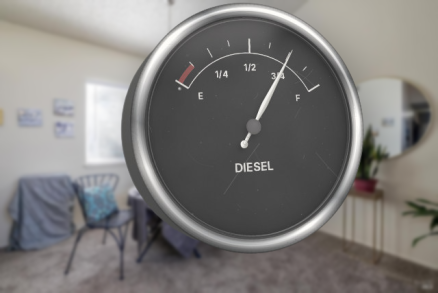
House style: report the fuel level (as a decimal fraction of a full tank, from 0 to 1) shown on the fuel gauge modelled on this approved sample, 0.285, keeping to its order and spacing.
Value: 0.75
